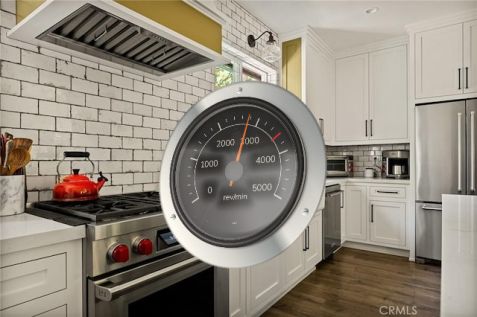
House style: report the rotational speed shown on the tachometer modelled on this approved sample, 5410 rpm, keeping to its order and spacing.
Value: 2800 rpm
